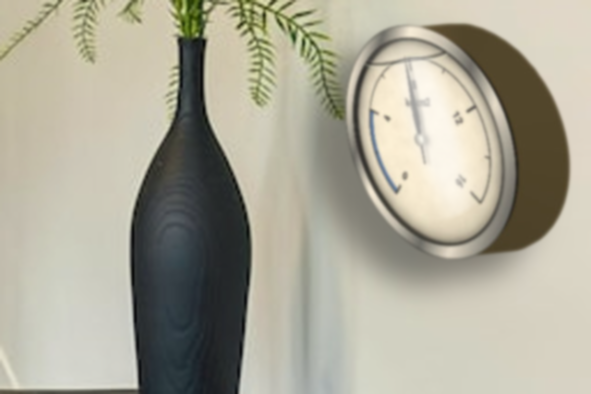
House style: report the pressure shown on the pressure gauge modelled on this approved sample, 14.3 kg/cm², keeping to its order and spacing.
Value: 8 kg/cm²
